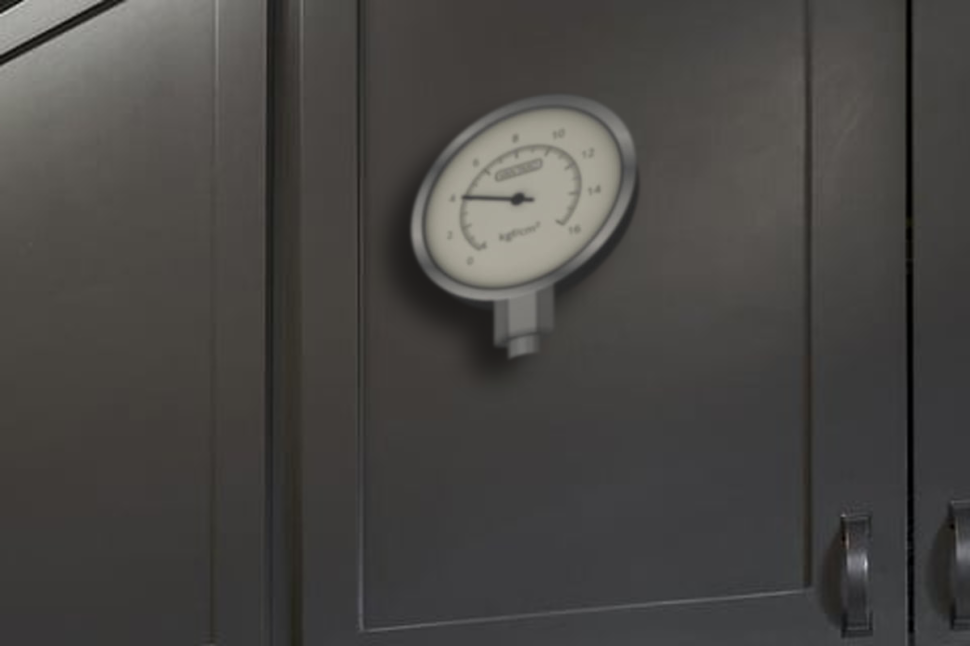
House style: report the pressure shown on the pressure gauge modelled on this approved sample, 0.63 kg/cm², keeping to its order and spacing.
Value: 4 kg/cm²
